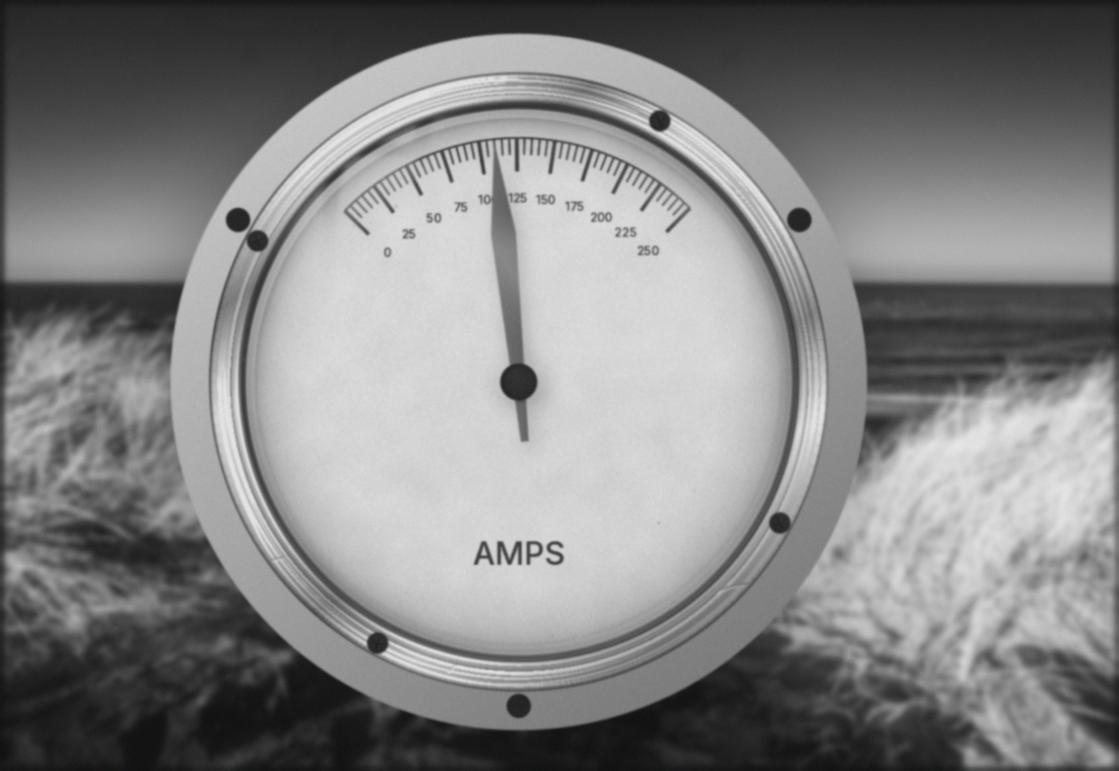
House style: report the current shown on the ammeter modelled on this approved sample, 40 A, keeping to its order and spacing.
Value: 110 A
